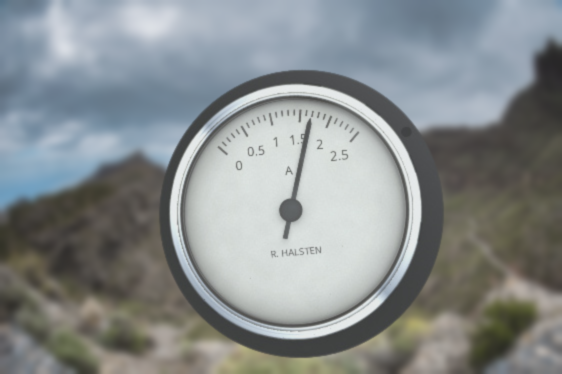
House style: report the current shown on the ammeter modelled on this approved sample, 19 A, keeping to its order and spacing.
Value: 1.7 A
